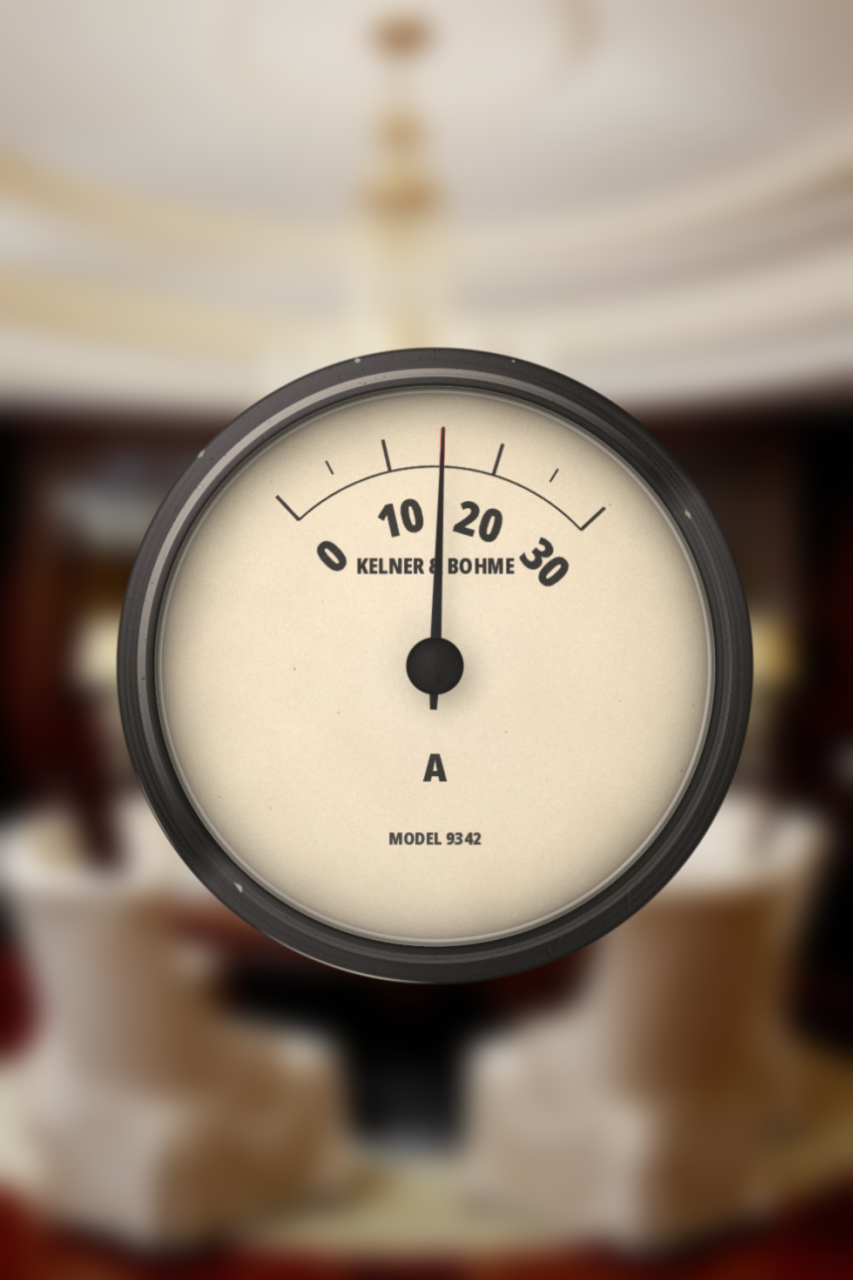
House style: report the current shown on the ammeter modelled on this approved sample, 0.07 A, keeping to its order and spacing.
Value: 15 A
